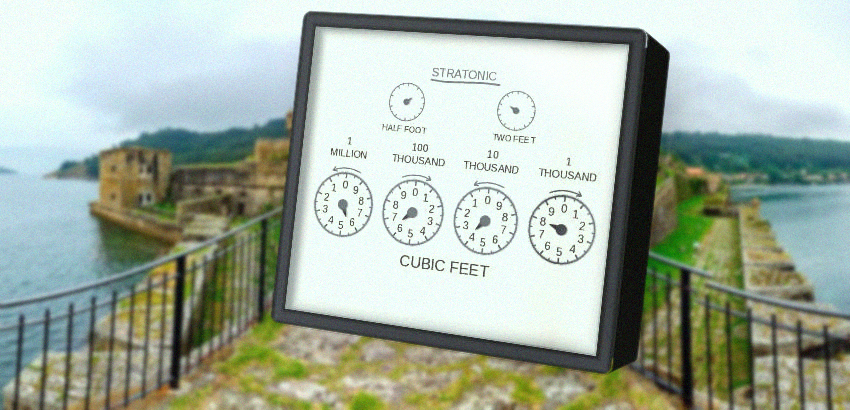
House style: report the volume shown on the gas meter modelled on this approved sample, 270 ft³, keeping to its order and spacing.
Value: 563800 ft³
